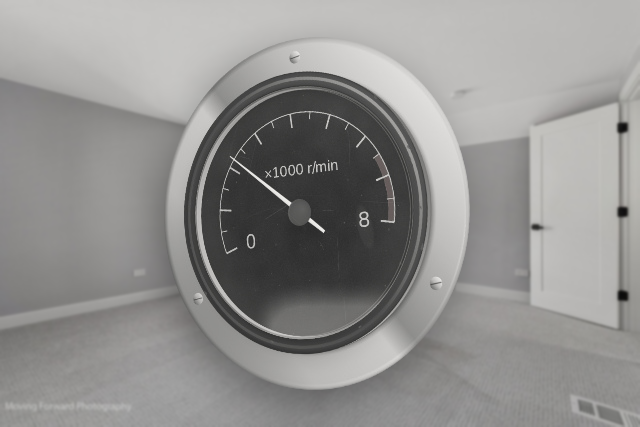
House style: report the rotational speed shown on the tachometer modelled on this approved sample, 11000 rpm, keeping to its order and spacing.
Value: 2250 rpm
